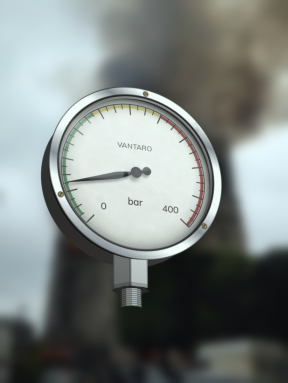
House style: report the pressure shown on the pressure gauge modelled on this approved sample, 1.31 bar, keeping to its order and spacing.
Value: 50 bar
